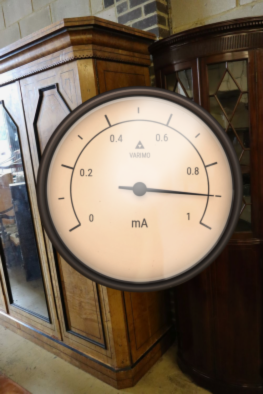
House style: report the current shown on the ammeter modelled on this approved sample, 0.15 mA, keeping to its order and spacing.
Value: 0.9 mA
